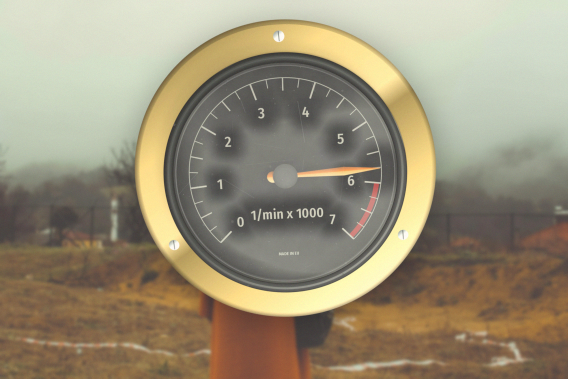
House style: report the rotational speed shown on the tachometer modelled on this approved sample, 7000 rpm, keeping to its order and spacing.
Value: 5750 rpm
